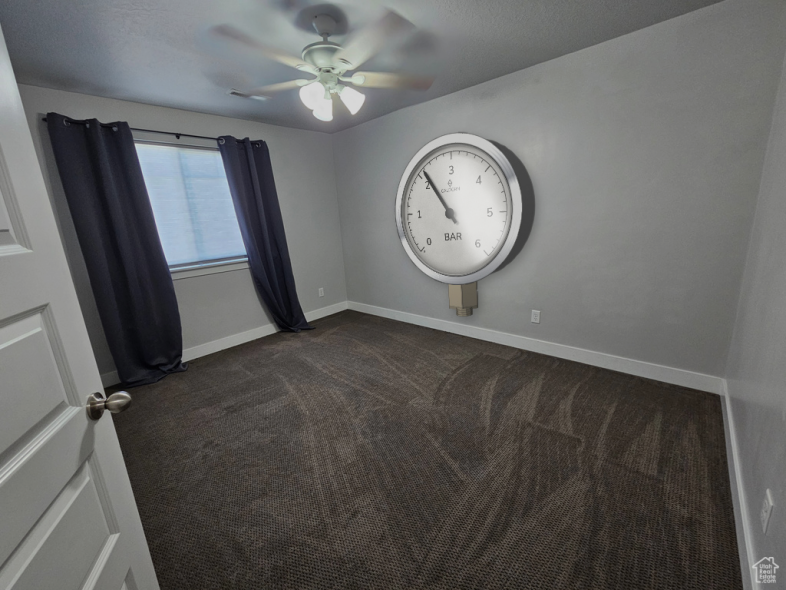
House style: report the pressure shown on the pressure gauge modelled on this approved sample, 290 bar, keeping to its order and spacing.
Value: 2.2 bar
